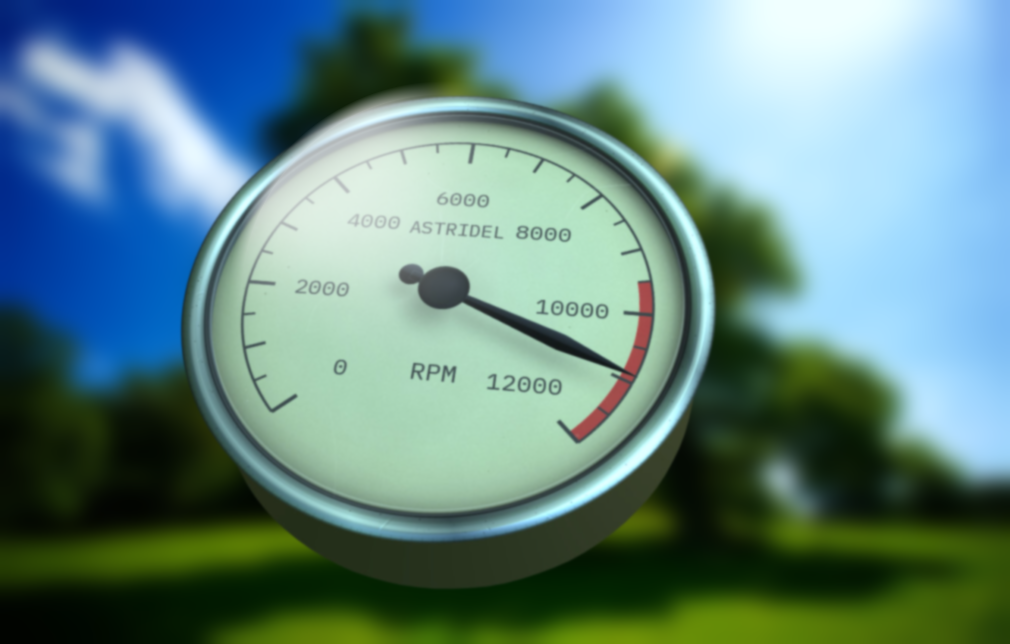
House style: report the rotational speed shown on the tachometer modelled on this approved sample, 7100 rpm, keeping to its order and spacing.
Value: 11000 rpm
